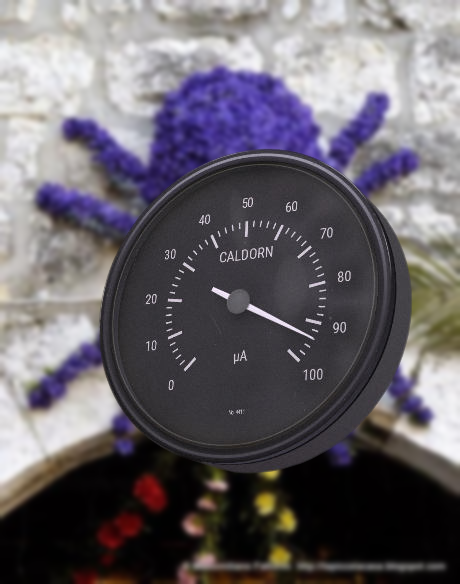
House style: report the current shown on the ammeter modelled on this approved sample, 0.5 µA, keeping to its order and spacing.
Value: 94 µA
